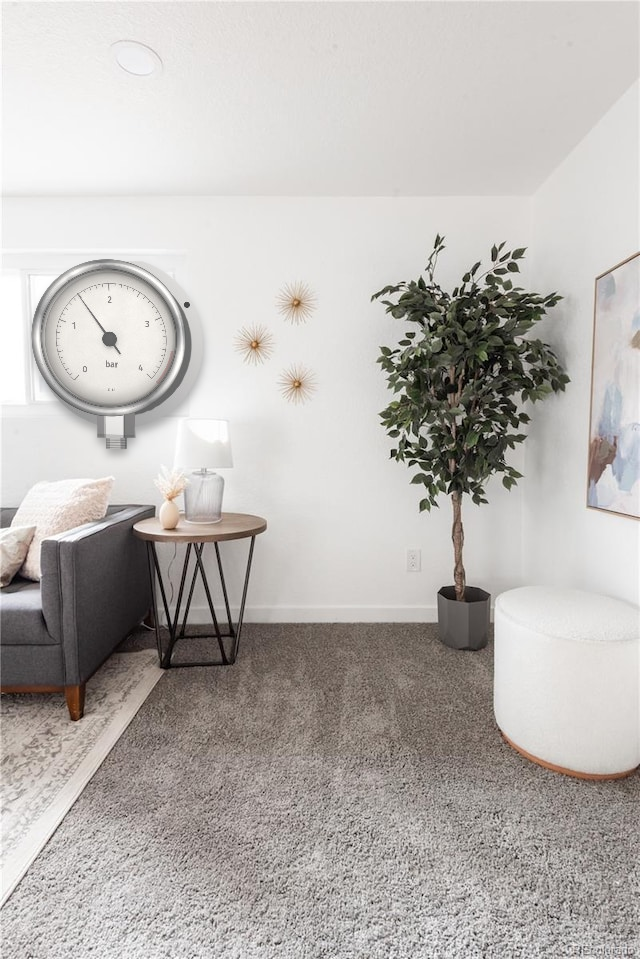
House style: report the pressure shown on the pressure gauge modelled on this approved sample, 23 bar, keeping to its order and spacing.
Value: 1.5 bar
